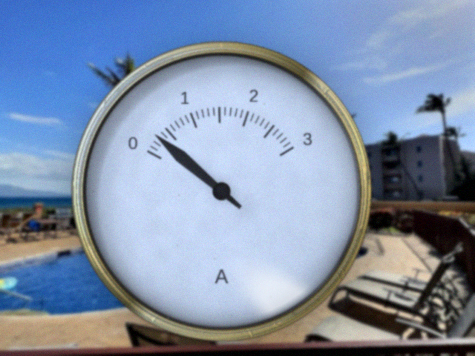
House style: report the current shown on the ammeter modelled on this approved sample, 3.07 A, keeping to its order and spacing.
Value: 0.3 A
